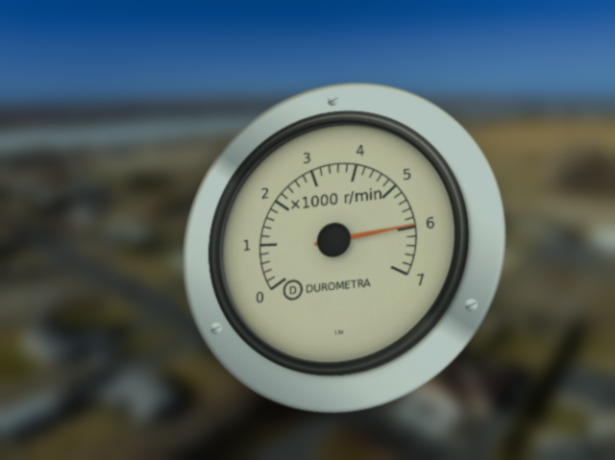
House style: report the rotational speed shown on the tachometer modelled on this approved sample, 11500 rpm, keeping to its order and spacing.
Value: 6000 rpm
